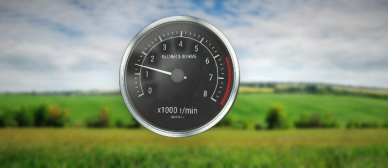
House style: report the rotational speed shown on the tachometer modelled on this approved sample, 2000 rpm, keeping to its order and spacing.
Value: 1400 rpm
